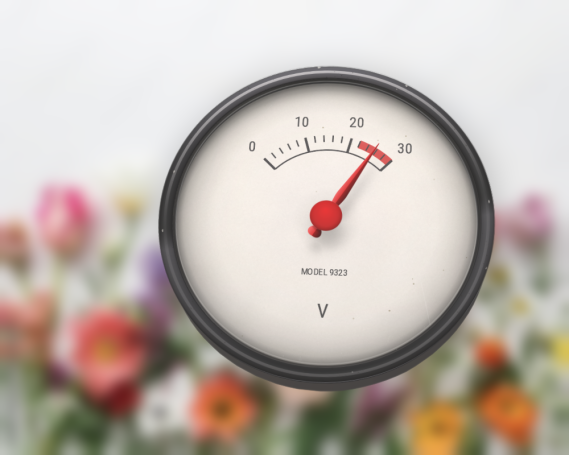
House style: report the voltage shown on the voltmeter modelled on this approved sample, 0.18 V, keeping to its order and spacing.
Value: 26 V
